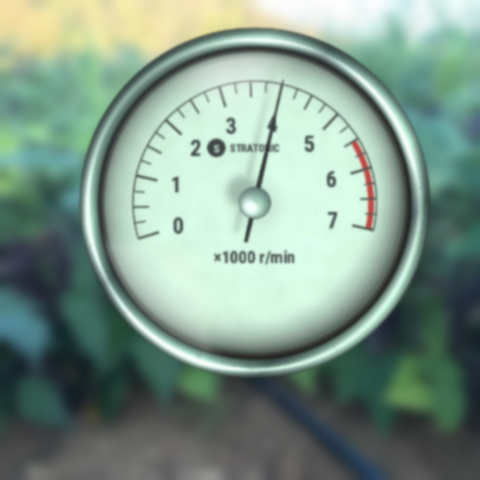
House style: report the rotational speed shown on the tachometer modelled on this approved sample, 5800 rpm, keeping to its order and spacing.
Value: 4000 rpm
